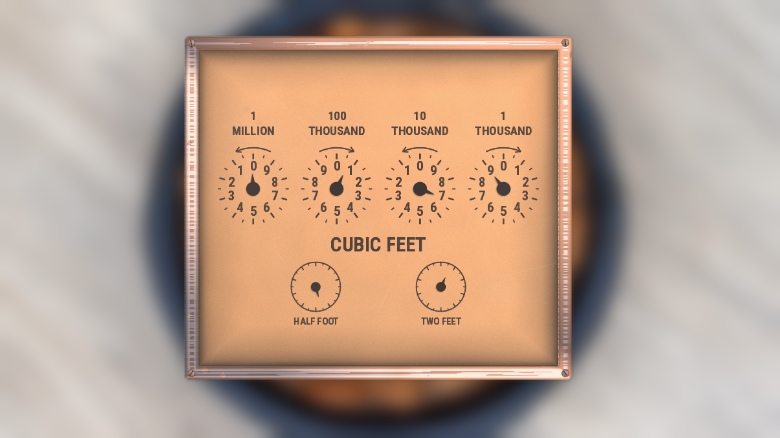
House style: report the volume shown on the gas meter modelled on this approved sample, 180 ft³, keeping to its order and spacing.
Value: 6900 ft³
